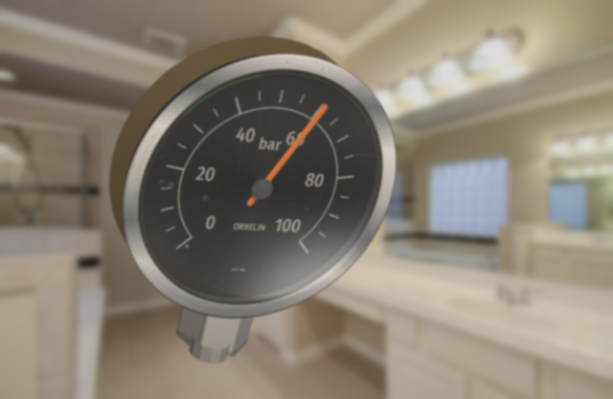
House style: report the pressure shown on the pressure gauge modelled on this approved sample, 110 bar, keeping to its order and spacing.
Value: 60 bar
